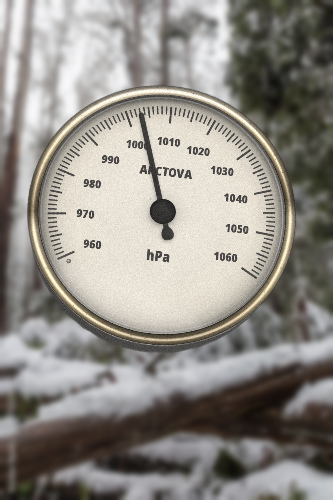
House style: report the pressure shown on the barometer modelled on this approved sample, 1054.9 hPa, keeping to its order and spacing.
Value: 1003 hPa
